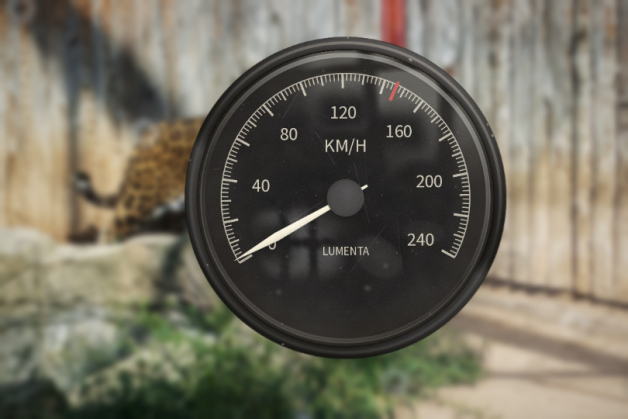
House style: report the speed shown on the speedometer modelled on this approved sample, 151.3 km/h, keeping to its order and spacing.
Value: 2 km/h
